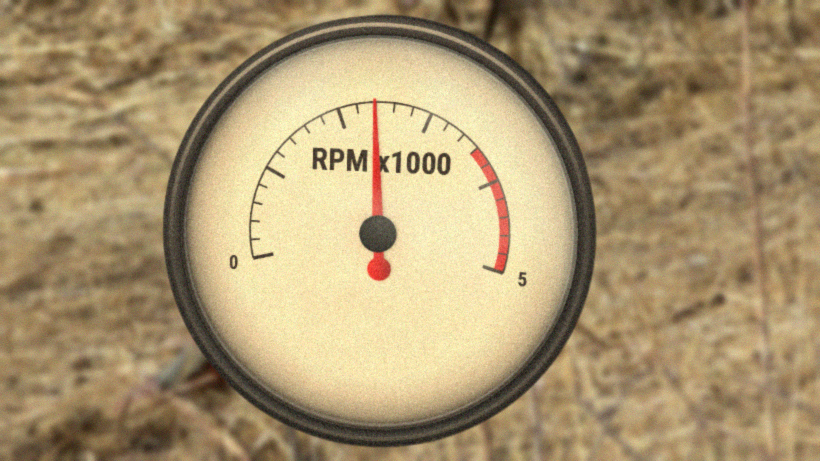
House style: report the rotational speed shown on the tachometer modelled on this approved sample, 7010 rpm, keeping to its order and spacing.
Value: 2400 rpm
